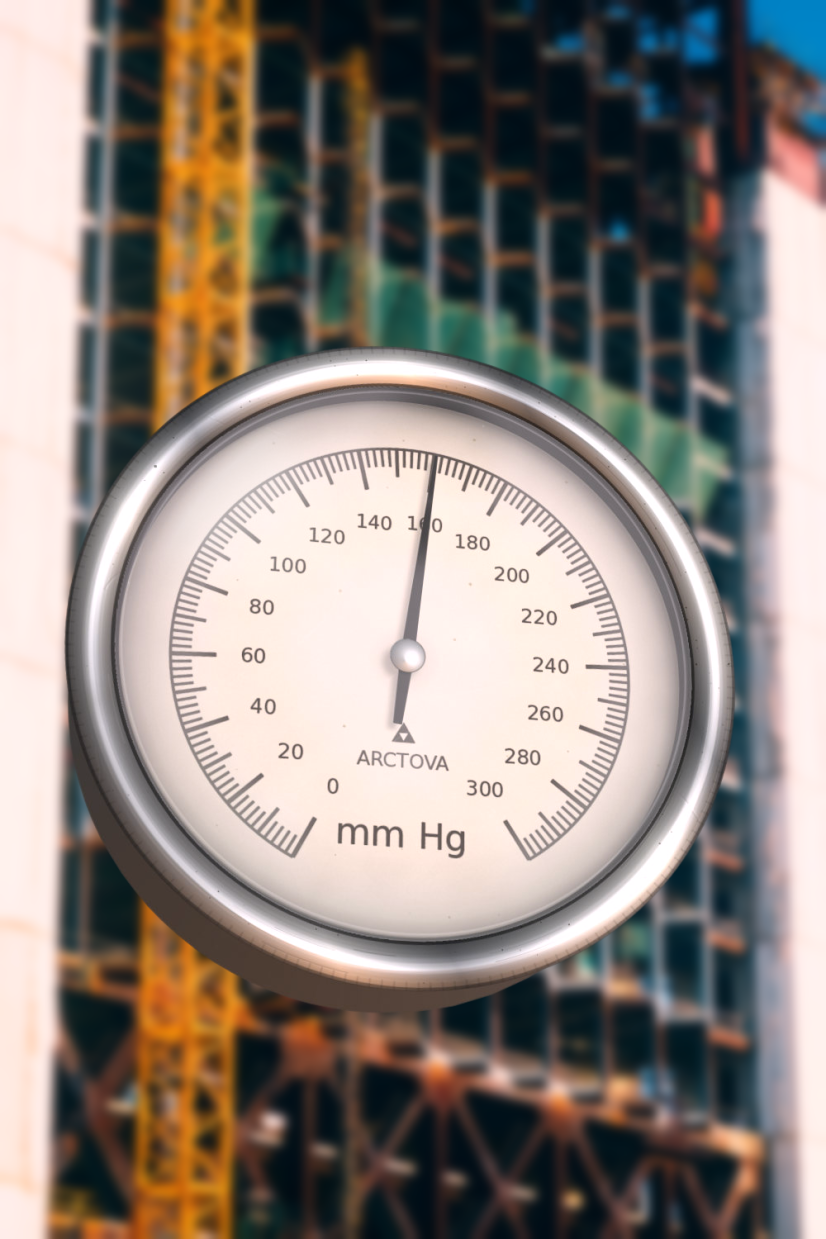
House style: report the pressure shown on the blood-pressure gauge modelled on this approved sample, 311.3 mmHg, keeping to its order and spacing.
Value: 160 mmHg
